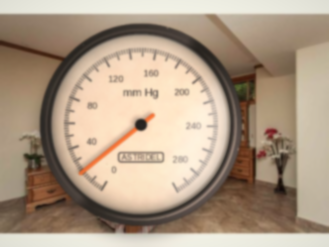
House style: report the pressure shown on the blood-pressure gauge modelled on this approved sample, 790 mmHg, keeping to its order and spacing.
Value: 20 mmHg
